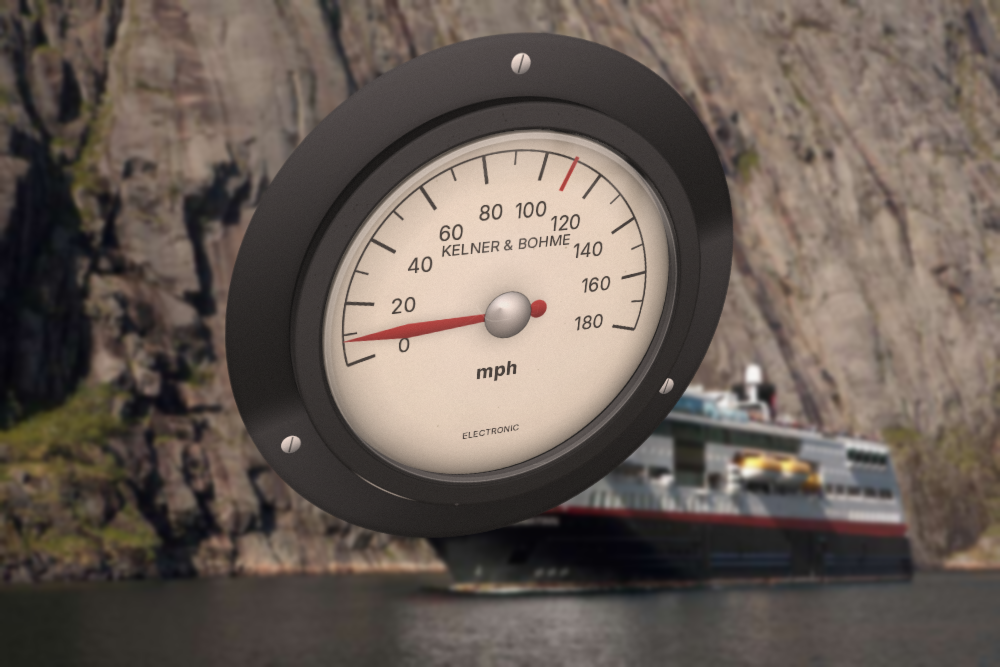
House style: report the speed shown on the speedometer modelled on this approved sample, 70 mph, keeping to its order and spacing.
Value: 10 mph
